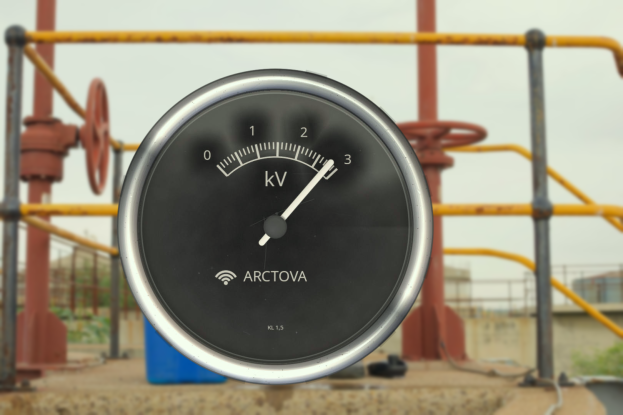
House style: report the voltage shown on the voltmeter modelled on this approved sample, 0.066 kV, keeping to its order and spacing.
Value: 2.8 kV
